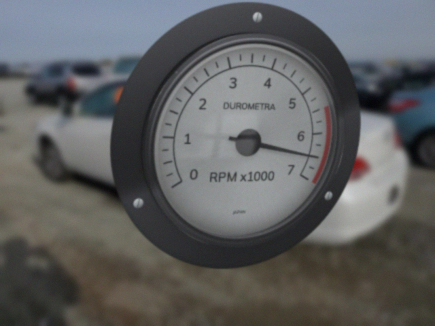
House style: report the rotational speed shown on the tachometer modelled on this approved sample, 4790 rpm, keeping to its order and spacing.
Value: 6500 rpm
